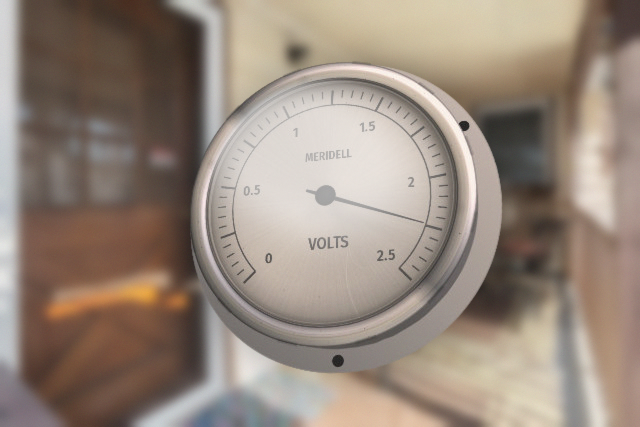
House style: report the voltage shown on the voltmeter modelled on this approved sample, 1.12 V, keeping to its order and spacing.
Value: 2.25 V
